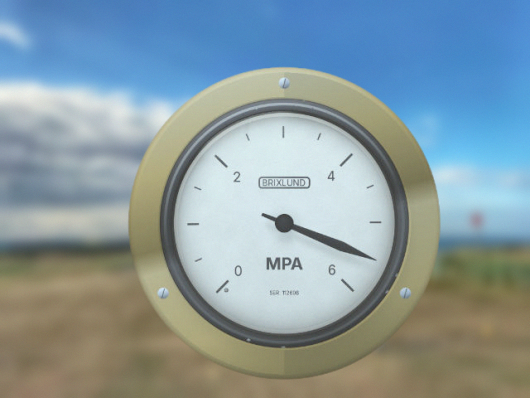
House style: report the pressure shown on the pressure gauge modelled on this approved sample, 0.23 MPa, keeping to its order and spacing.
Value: 5.5 MPa
